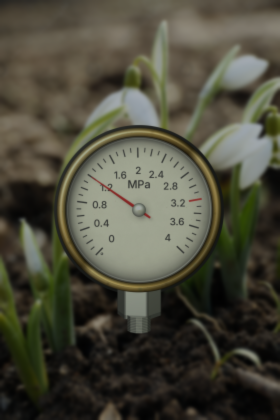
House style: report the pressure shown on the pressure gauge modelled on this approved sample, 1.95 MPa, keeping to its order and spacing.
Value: 1.2 MPa
